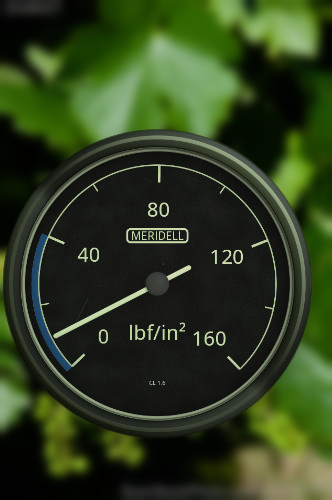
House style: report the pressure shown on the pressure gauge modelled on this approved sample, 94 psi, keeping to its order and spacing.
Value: 10 psi
